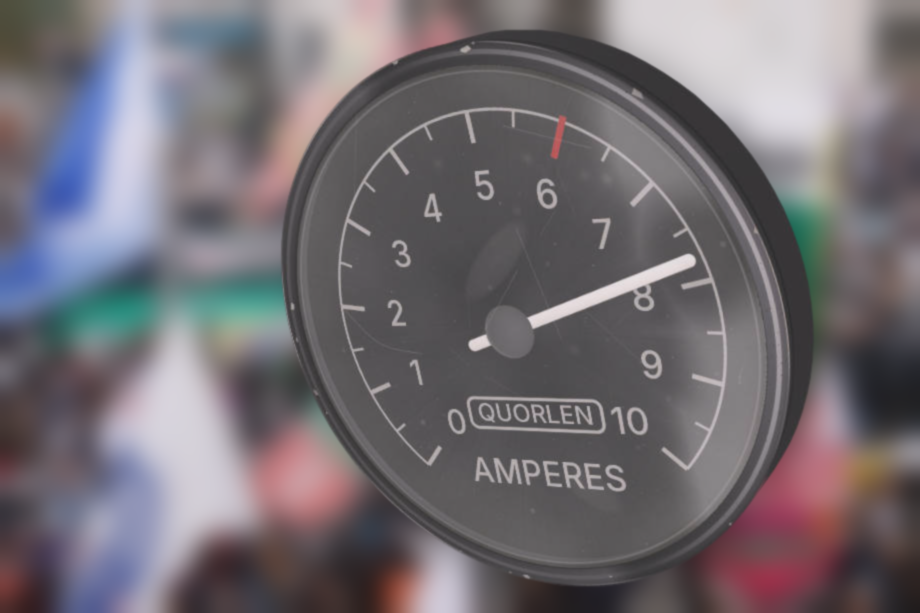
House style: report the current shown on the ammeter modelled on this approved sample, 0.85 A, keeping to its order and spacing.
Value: 7.75 A
